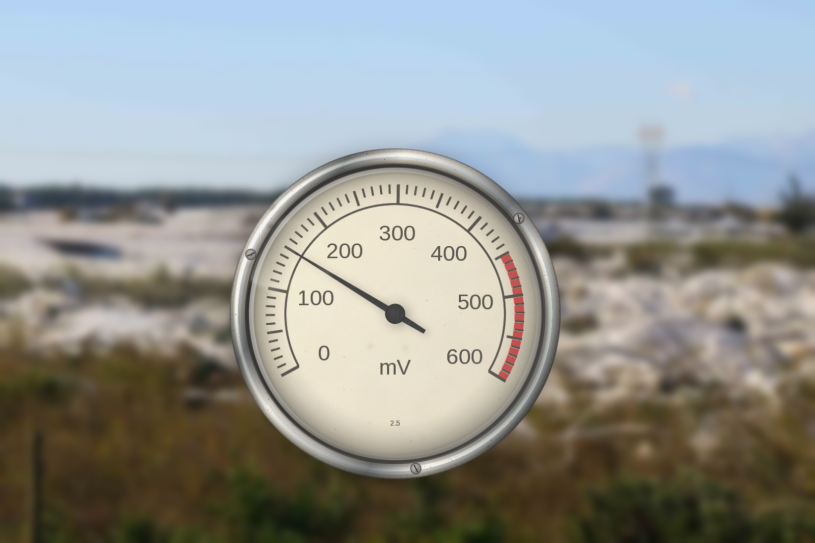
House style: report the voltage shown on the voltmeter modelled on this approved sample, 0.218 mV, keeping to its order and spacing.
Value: 150 mV
